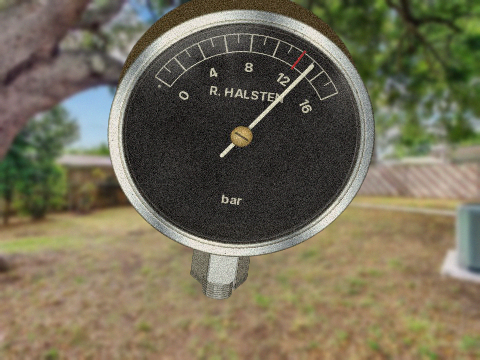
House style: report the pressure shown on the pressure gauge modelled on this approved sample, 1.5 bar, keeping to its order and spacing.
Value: 13 bar
